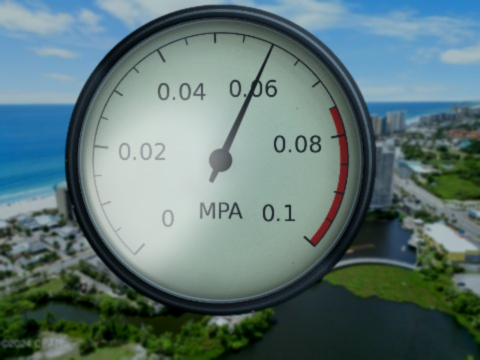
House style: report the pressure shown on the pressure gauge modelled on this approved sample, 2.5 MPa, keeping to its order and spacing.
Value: 0.06 MPa
